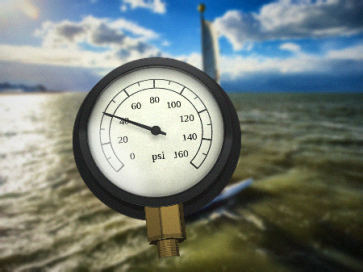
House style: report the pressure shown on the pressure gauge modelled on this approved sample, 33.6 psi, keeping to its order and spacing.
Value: 40 psi
